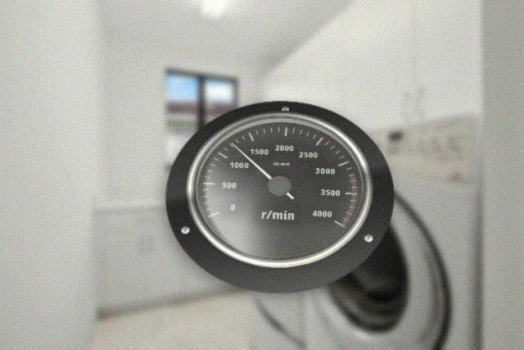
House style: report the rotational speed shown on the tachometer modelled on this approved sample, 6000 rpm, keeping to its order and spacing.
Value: 1200 rpm
